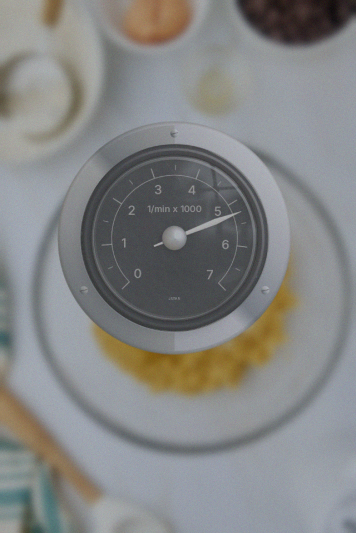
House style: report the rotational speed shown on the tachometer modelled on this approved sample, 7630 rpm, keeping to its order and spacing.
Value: 5250 rpm
